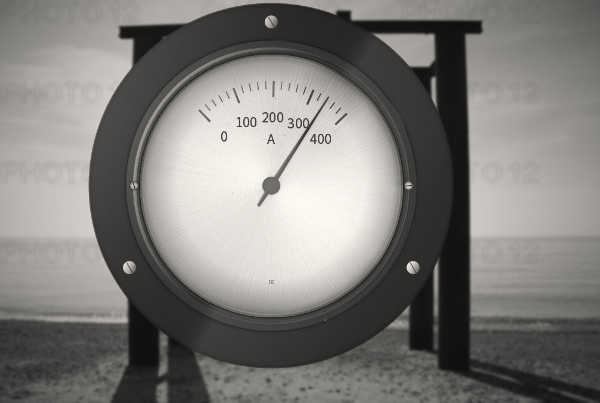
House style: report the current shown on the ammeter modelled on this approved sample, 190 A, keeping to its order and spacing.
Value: 340 A
